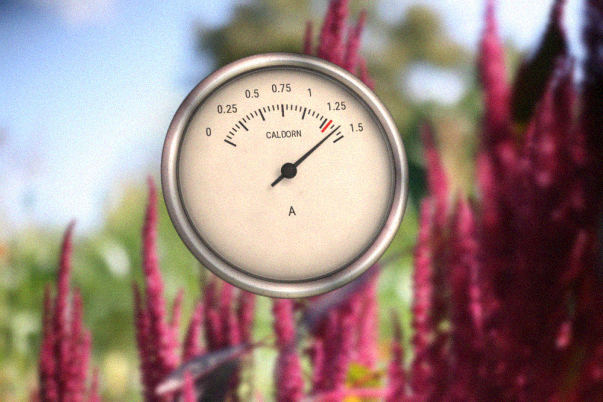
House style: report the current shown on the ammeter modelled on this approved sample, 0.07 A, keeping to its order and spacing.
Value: 1.4 A
